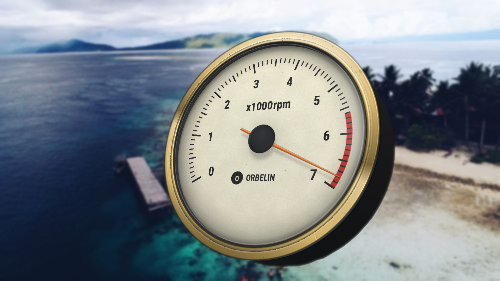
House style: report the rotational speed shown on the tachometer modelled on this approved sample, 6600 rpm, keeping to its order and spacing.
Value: 6800 rpm
